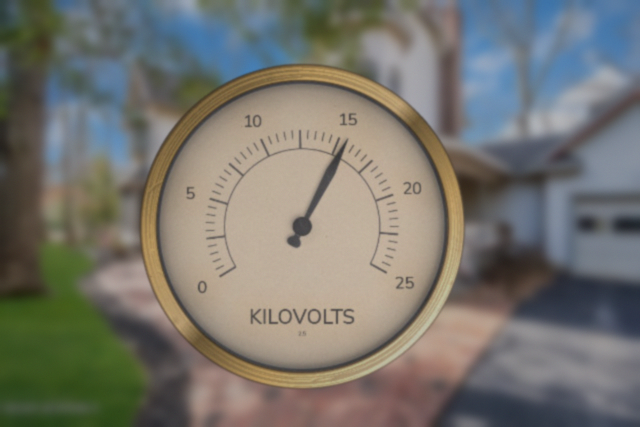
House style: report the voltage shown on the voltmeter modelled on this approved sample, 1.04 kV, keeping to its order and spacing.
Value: 15.5 kV
